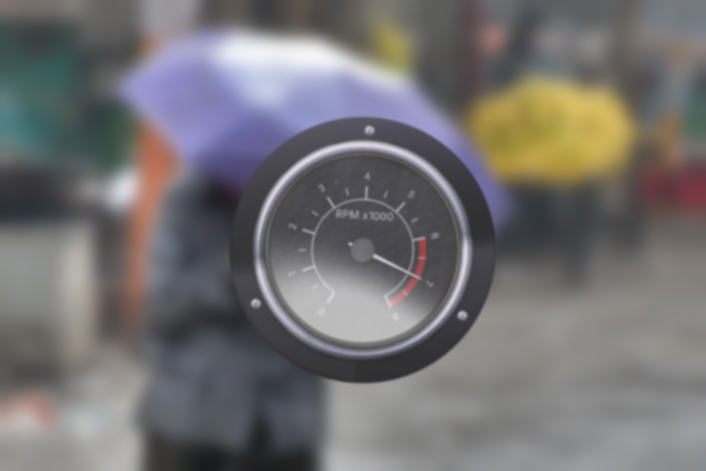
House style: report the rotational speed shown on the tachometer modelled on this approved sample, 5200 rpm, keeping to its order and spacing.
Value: 7000 rpm
